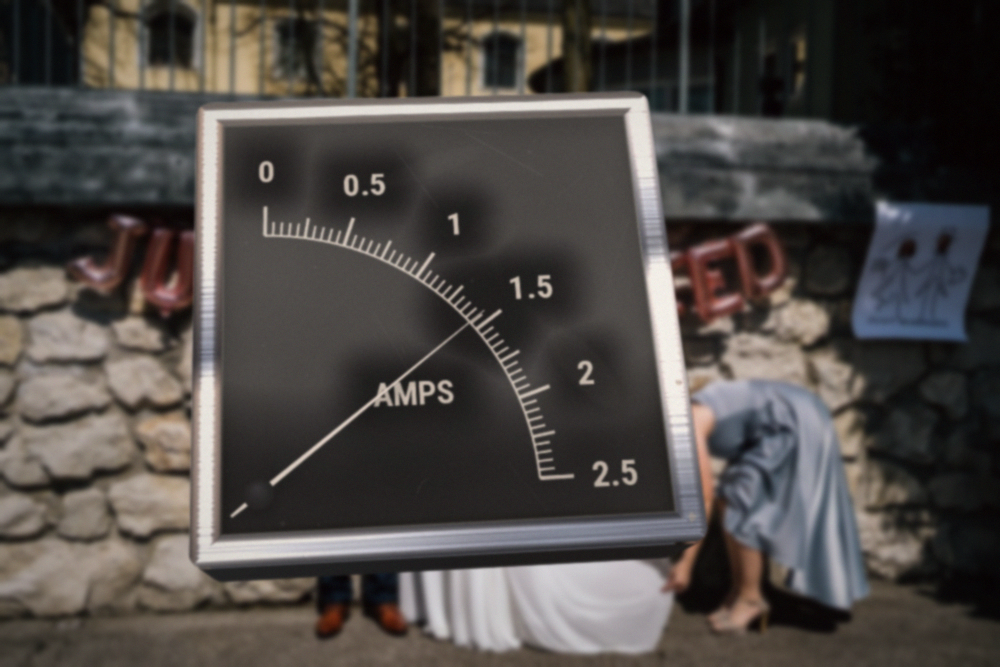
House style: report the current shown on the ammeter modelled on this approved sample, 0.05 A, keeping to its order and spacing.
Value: 1.45 A
